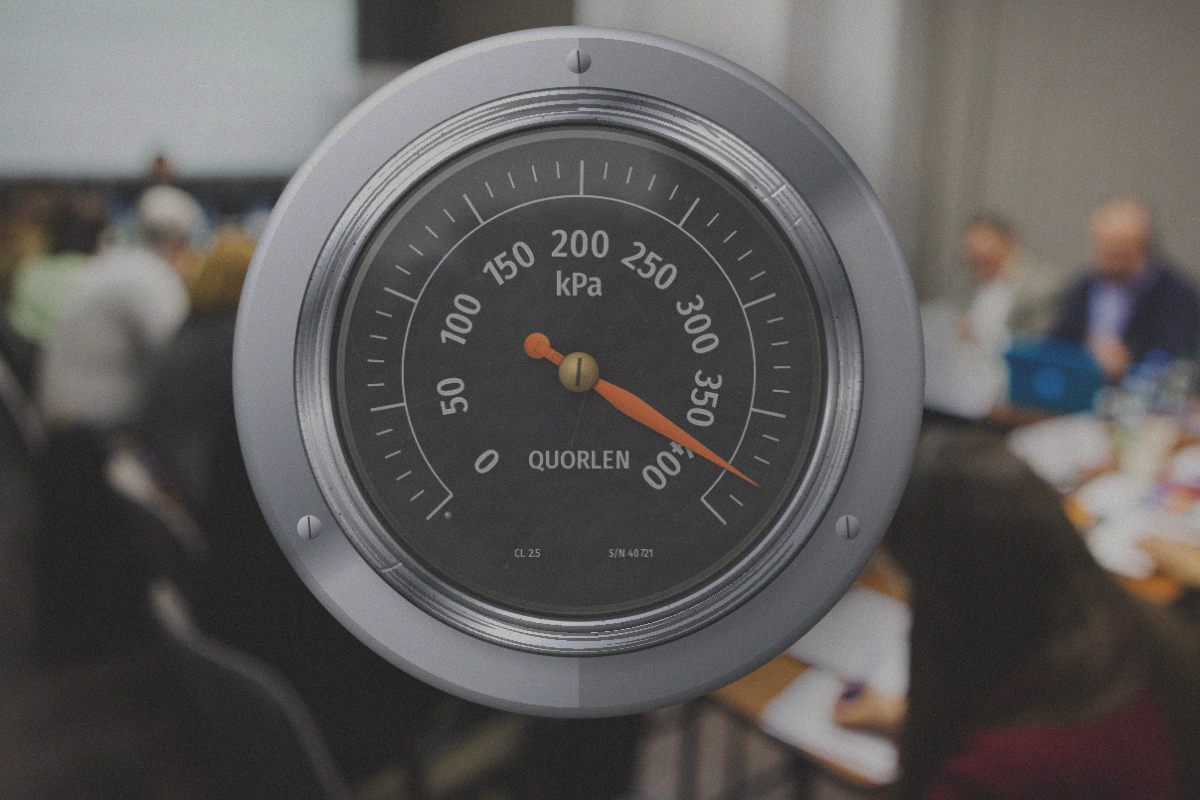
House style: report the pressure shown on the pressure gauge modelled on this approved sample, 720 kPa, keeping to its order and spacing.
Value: 380 kPa
